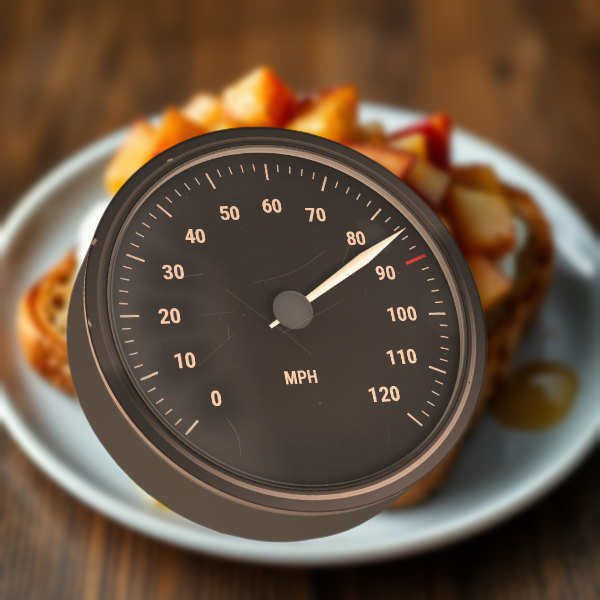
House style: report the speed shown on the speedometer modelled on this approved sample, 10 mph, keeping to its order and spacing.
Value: 85 mph
